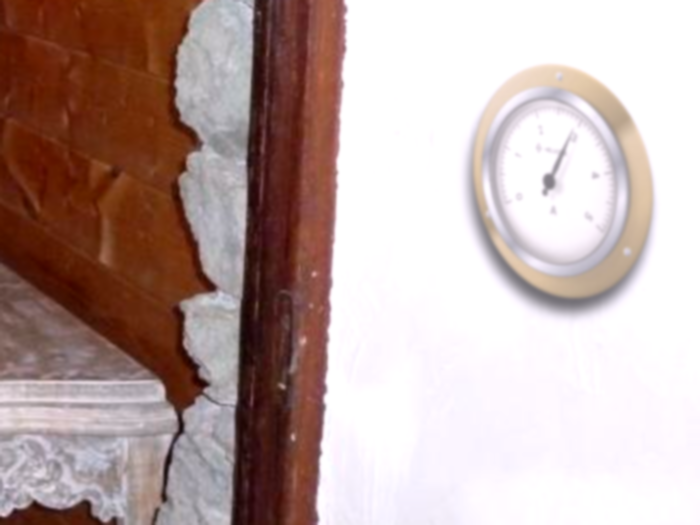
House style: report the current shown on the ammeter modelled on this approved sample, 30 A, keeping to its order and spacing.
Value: 3 A
